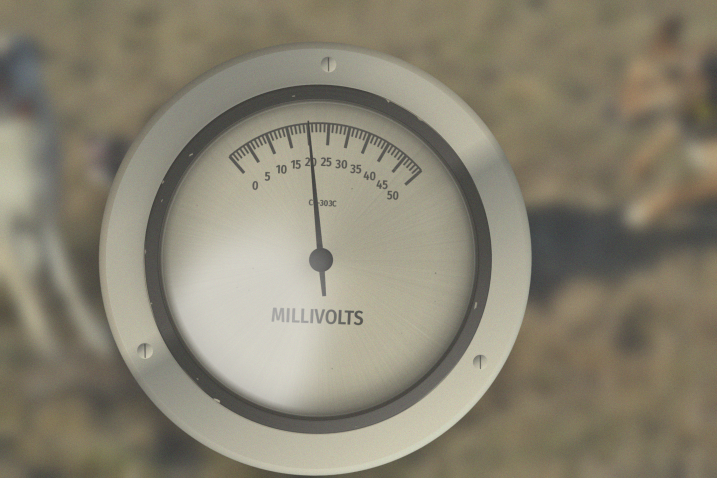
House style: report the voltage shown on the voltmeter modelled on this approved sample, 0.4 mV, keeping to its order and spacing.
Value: 20 mV
